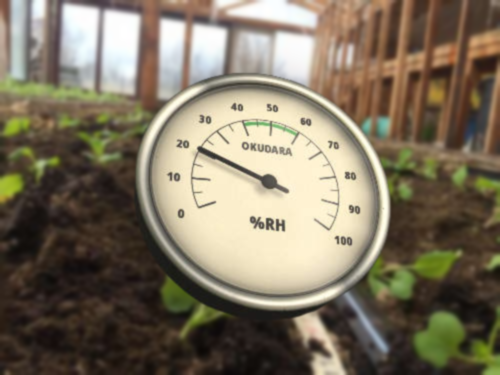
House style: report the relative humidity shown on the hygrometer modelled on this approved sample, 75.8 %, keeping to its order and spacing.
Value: 20 %
